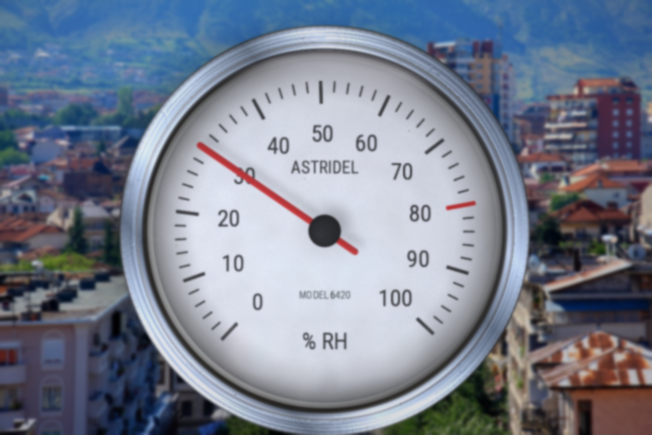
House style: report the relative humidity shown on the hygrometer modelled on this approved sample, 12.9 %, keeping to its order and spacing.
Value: 30 %
